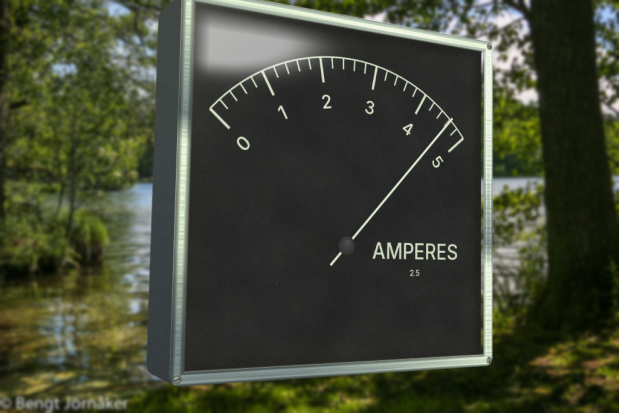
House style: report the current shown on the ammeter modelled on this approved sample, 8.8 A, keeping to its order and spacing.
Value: 4.6 A
